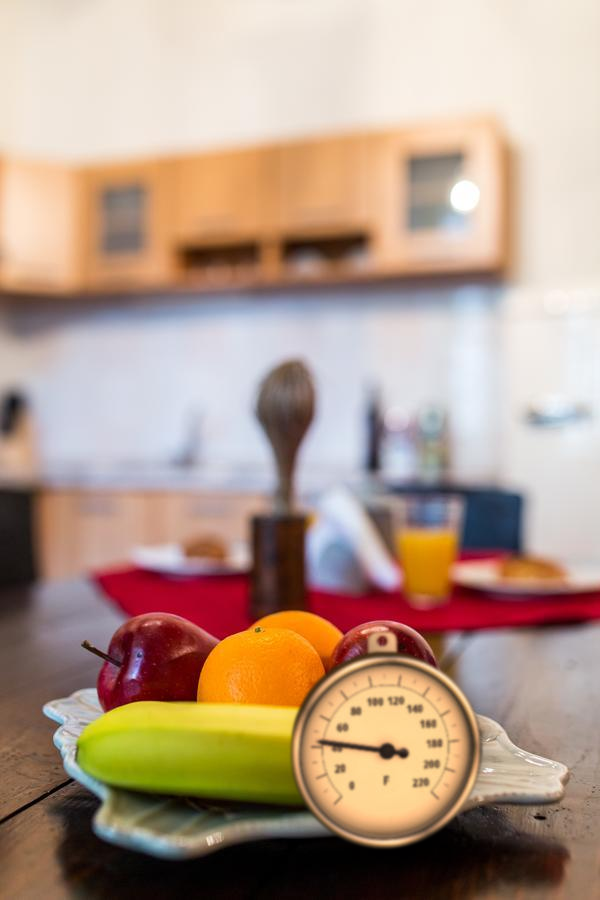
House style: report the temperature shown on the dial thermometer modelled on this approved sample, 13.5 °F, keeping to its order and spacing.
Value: 45 °F
